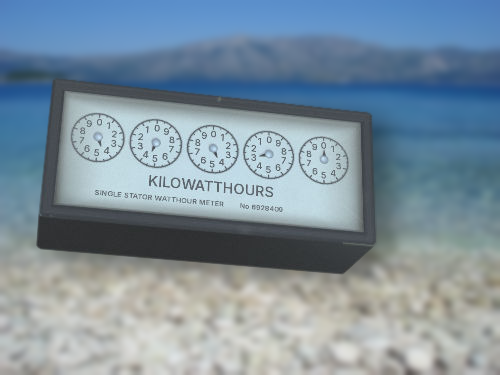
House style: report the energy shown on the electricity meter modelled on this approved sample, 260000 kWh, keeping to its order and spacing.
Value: 44430 kWh
